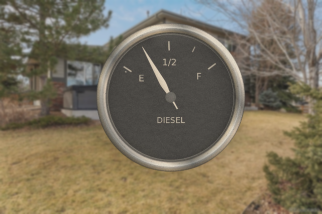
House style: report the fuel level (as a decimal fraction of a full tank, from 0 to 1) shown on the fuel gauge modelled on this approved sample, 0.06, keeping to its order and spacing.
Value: 0.25
